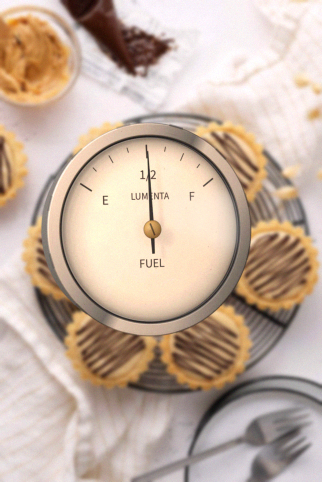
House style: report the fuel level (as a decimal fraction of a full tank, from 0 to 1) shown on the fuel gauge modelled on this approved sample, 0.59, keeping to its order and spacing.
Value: 0.5
